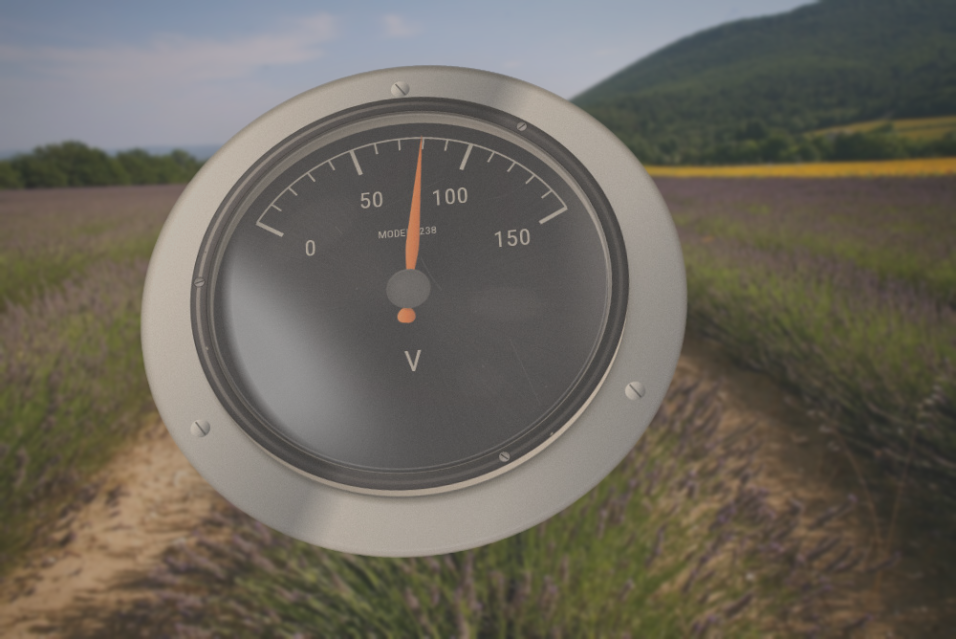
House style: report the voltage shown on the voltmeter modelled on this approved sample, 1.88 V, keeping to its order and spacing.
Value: 80 V
